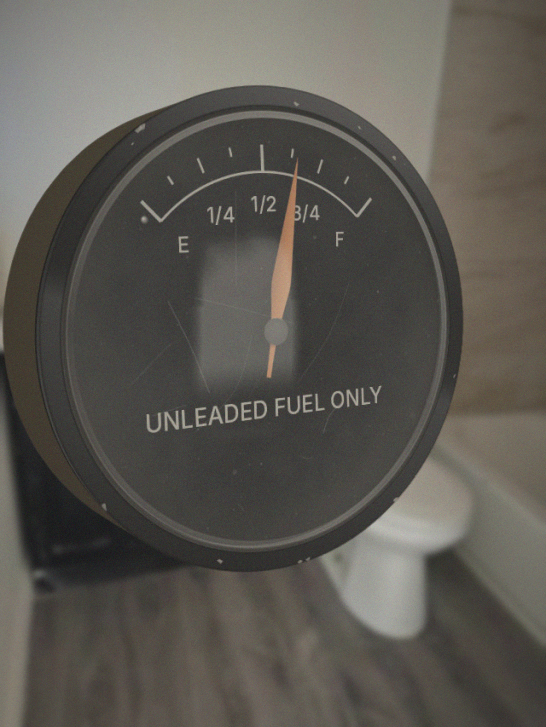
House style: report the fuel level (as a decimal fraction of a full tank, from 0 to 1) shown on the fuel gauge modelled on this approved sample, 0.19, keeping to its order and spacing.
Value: 0.625
